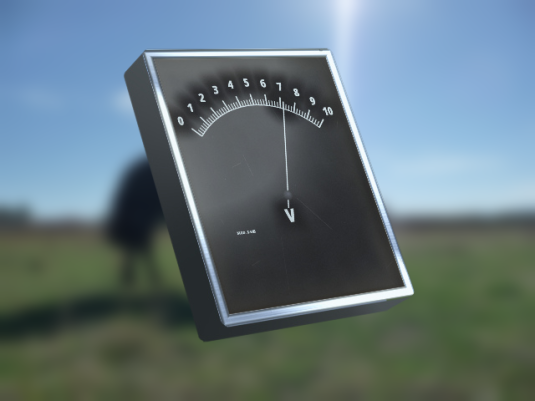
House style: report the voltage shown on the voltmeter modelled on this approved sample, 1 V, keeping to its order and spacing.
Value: 7 V
